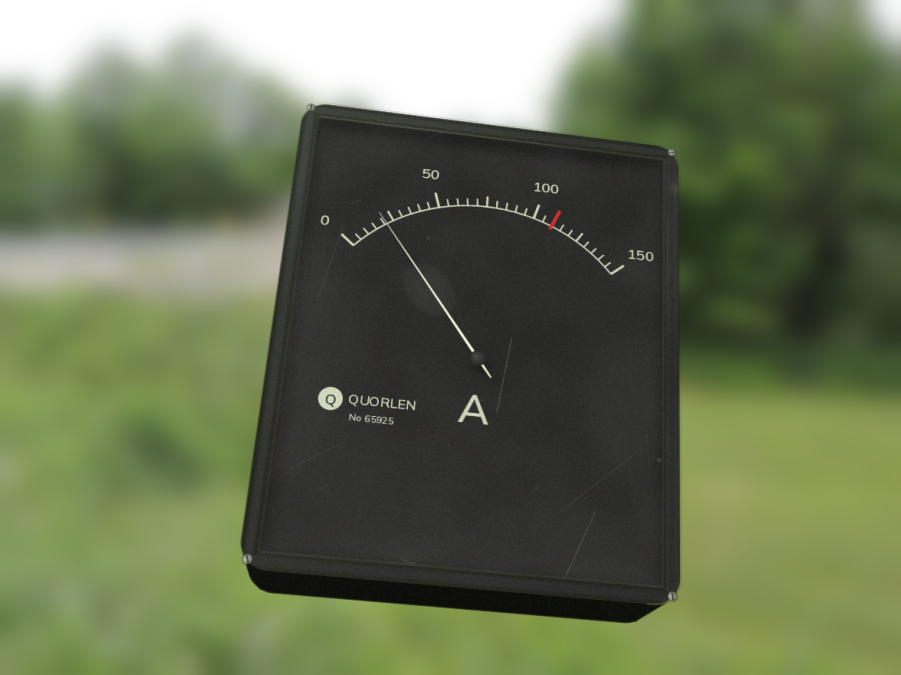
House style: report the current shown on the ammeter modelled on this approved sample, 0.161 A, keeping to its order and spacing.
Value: 20 A
